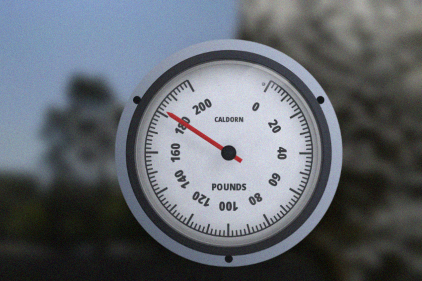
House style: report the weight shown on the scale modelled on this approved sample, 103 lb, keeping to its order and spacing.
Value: 182 lb
